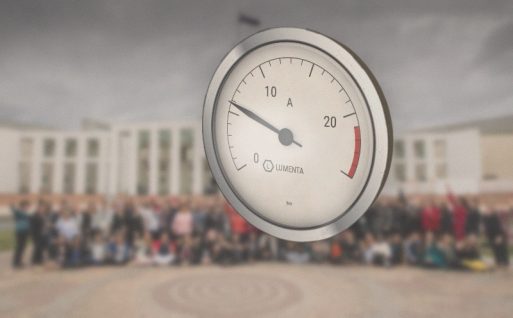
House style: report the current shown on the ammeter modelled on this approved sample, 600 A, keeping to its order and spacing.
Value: 6 A
